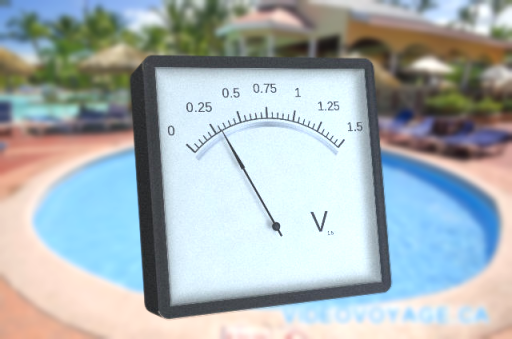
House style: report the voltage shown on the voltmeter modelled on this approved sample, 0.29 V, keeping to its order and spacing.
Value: 0.3 V
